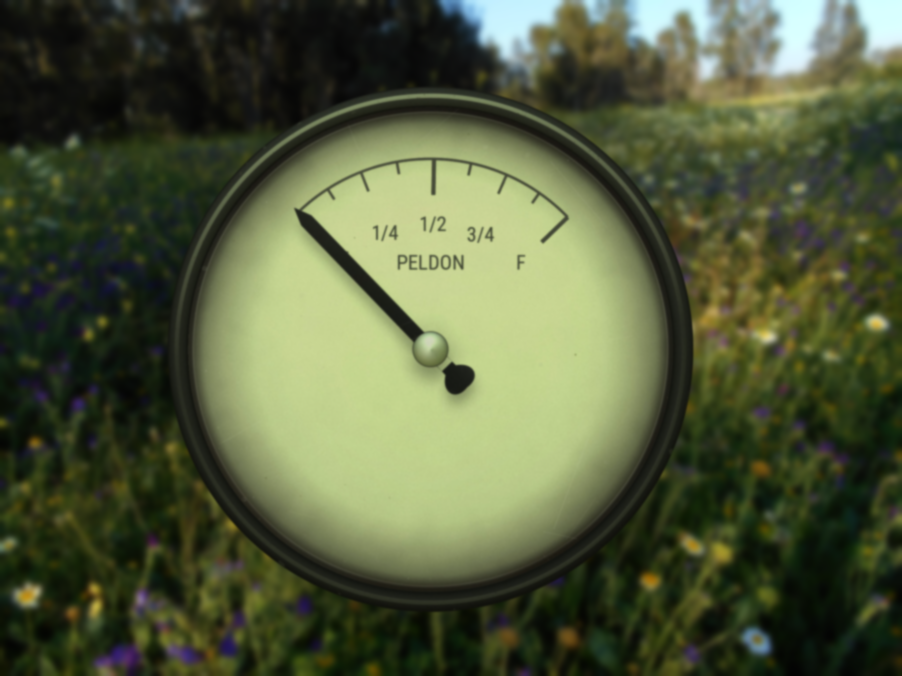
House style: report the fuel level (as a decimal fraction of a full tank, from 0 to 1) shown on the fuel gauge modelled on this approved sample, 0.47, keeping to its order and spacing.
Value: 0
